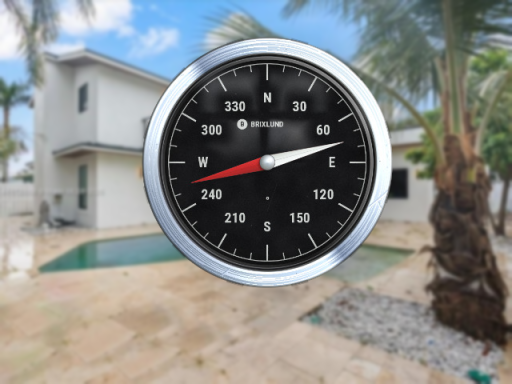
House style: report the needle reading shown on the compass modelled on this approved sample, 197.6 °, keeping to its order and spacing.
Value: 255 °
